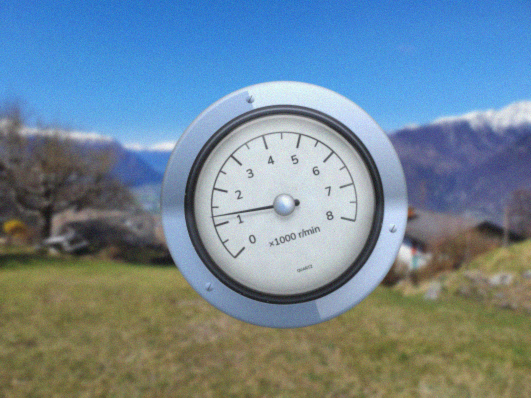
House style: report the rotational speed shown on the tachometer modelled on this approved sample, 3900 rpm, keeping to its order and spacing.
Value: 1250 rpm
